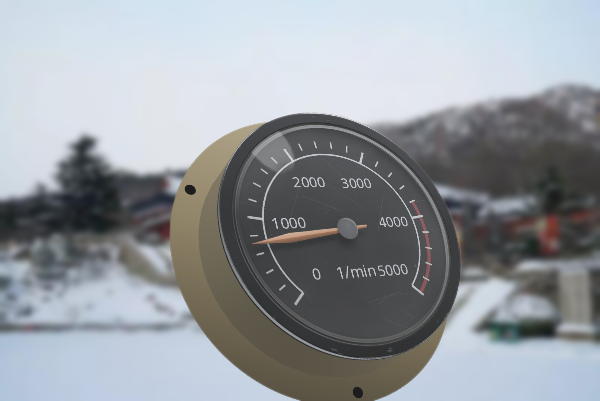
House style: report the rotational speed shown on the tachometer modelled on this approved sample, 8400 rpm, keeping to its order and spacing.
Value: 700 rpm
